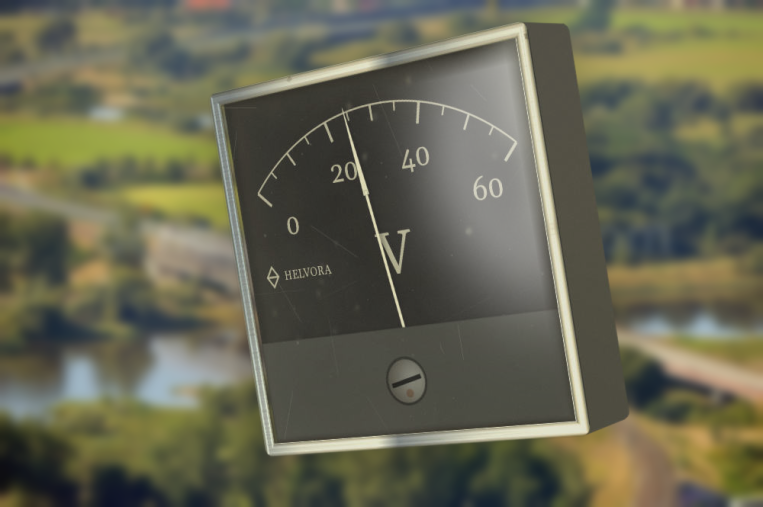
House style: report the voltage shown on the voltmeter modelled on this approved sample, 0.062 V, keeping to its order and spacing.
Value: 25 V
